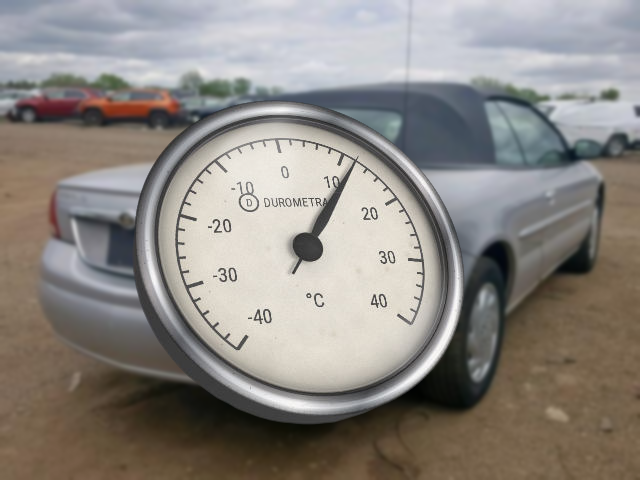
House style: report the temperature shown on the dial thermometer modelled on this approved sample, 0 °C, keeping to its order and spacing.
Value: 12 °C
